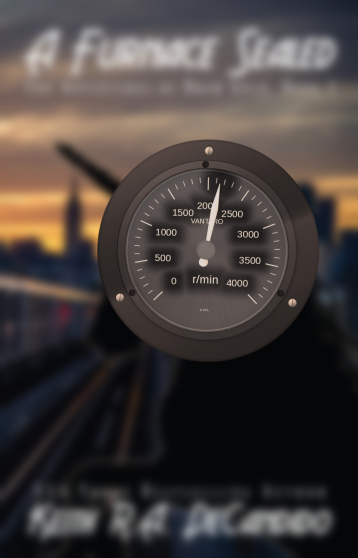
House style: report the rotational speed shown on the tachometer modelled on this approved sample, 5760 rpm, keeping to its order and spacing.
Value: 2150 rpm
